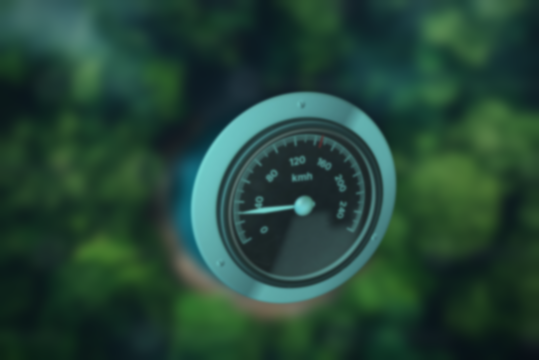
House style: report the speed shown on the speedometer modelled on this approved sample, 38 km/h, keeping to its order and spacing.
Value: 30 km/h
